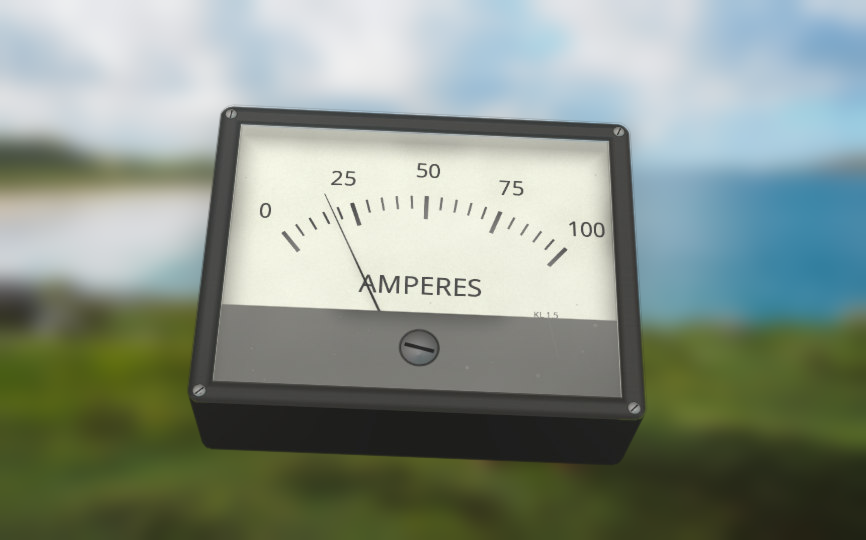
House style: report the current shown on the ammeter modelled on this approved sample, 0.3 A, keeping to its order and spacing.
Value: 17.5 A
